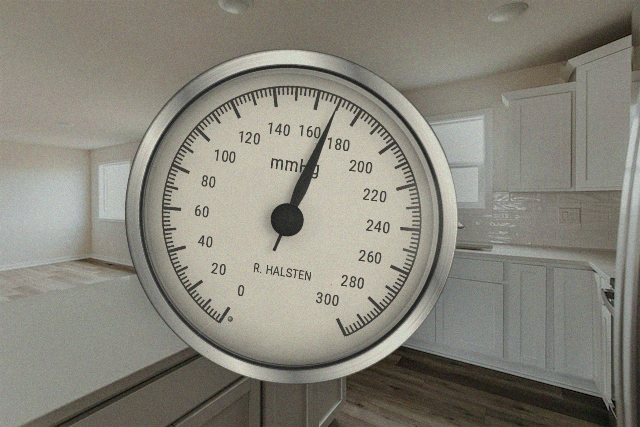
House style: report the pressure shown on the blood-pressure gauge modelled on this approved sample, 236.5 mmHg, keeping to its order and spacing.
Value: 170 mmHg
